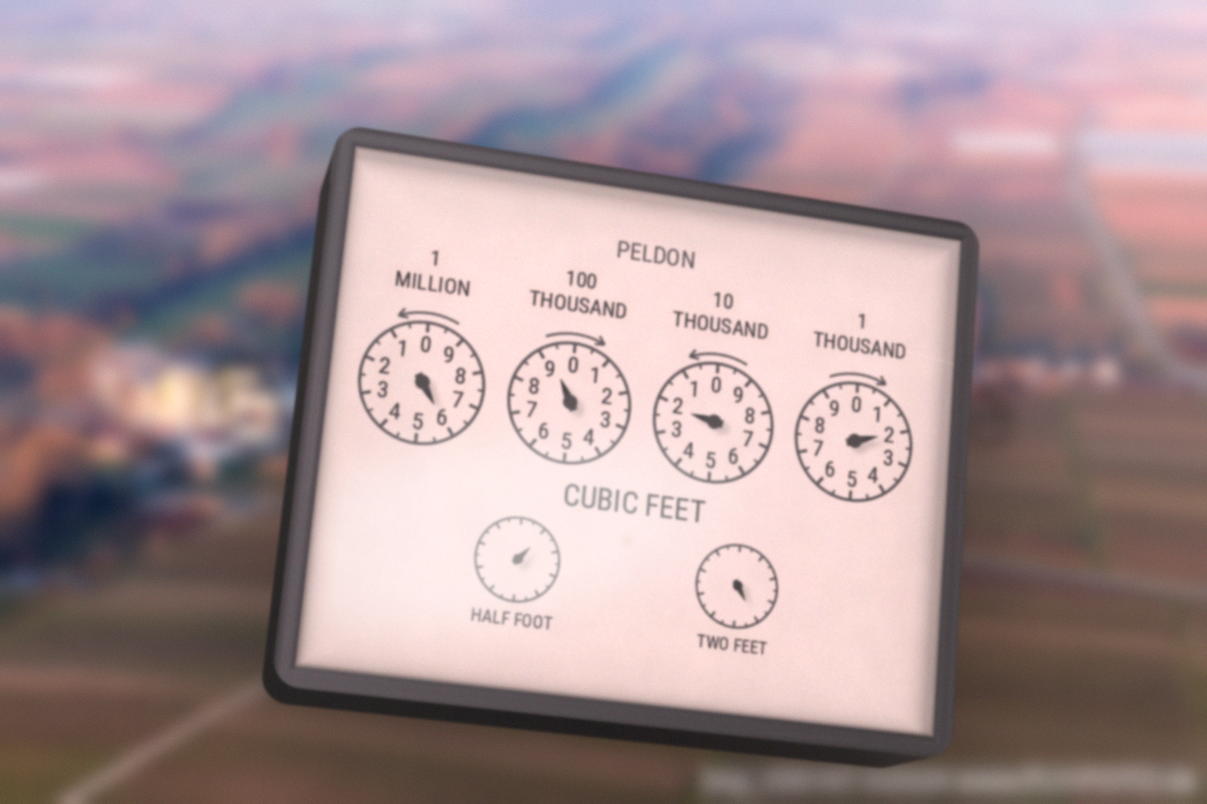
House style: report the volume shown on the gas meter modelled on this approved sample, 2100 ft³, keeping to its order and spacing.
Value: 592200 ft³
